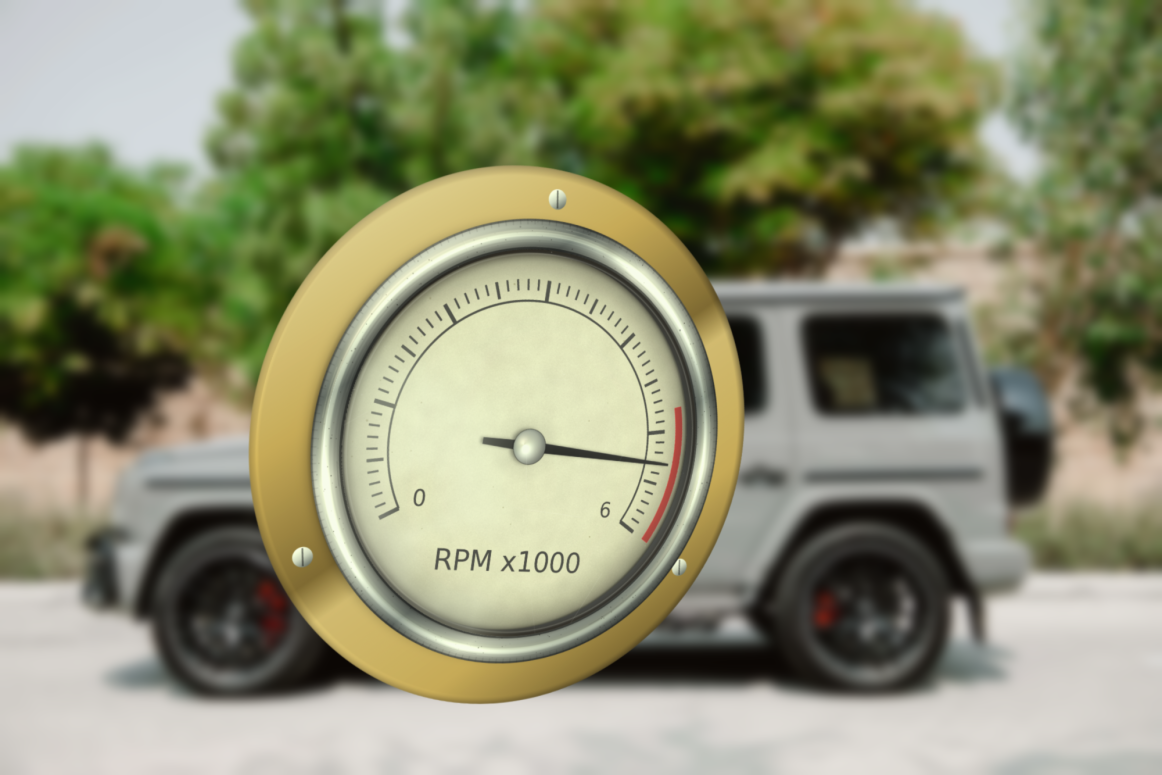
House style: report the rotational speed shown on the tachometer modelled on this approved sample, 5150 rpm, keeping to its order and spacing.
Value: 5300 rpm
